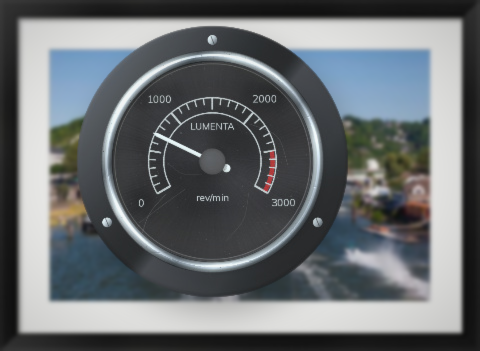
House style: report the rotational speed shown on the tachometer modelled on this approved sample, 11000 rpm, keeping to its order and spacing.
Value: 700 rpm
